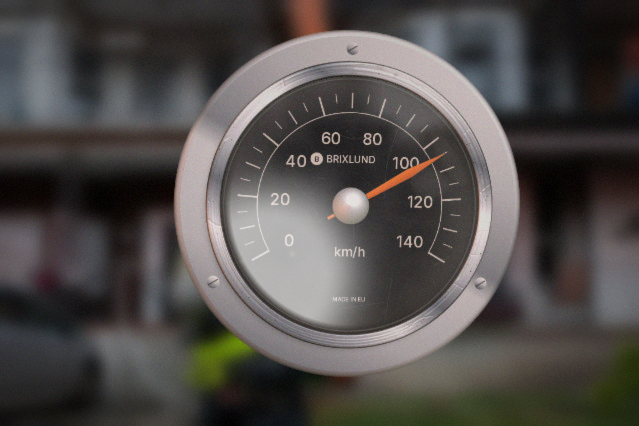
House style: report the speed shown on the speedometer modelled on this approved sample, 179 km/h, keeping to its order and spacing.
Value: 105 km/h
